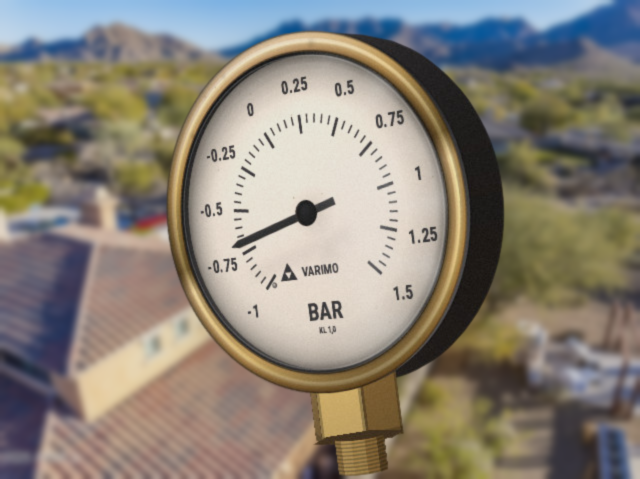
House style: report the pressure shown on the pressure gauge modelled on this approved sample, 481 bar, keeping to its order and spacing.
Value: -0.7 bar
